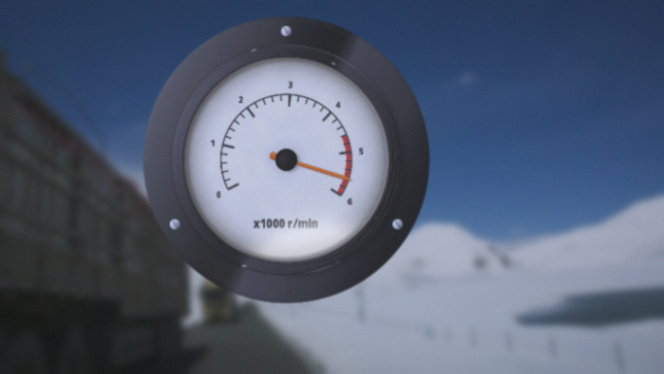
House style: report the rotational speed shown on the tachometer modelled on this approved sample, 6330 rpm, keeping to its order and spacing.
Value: 5600 rpm
